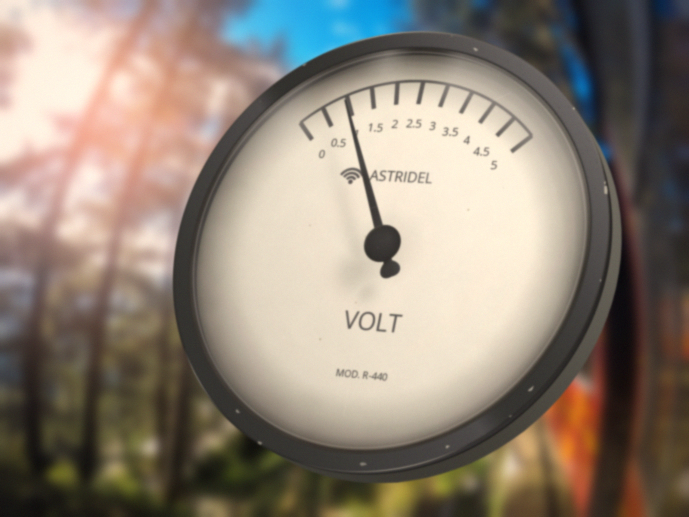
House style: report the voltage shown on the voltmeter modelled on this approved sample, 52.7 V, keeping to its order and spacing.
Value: 1 V
